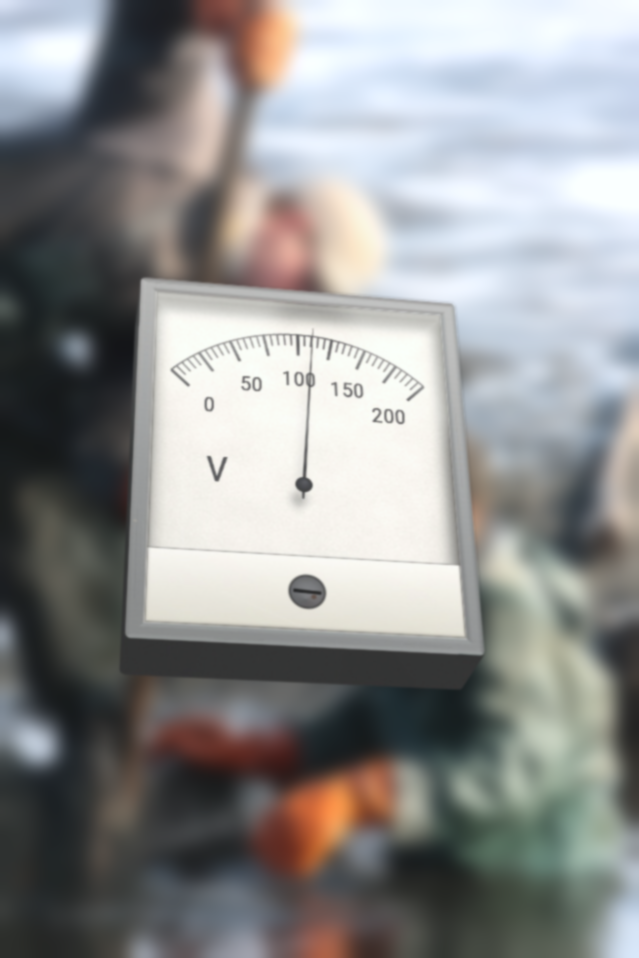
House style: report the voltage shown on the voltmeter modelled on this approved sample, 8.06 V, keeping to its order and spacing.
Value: 110 V
